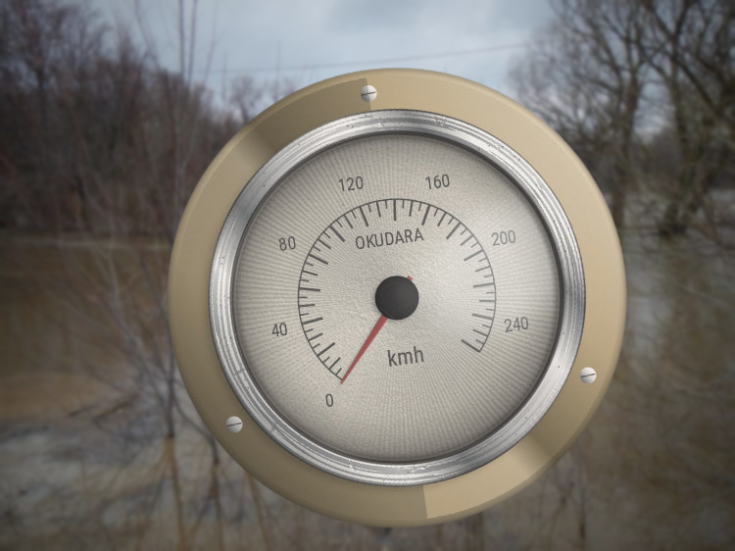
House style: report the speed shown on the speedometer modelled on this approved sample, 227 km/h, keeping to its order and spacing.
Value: 0 km/h
